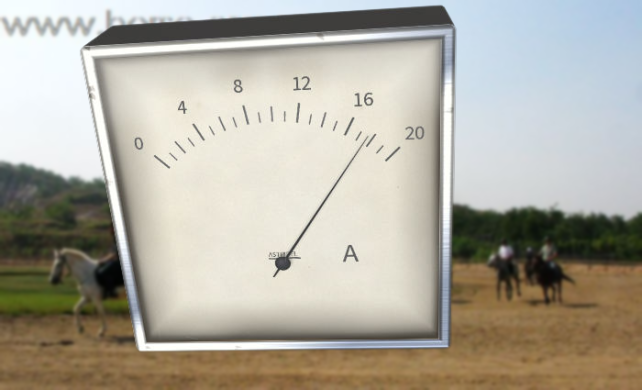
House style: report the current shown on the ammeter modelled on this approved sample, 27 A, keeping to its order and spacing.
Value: 17.5 A
